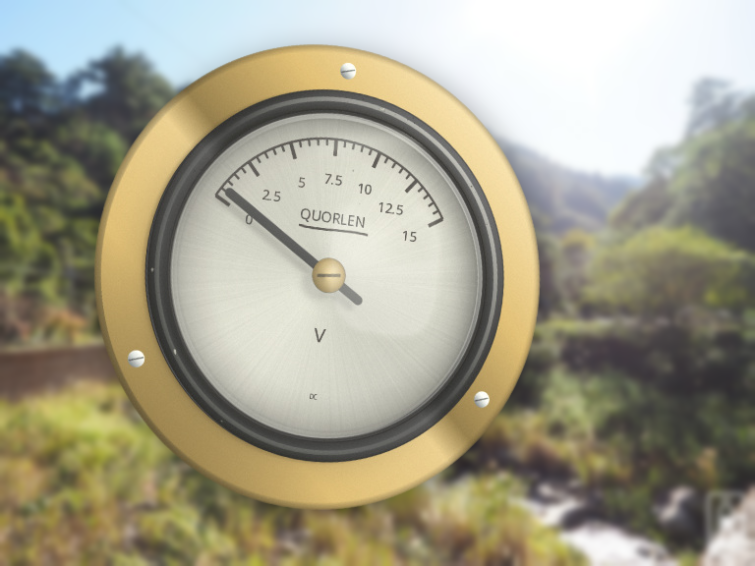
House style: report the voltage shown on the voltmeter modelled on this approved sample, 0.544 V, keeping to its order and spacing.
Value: 0.5 V
